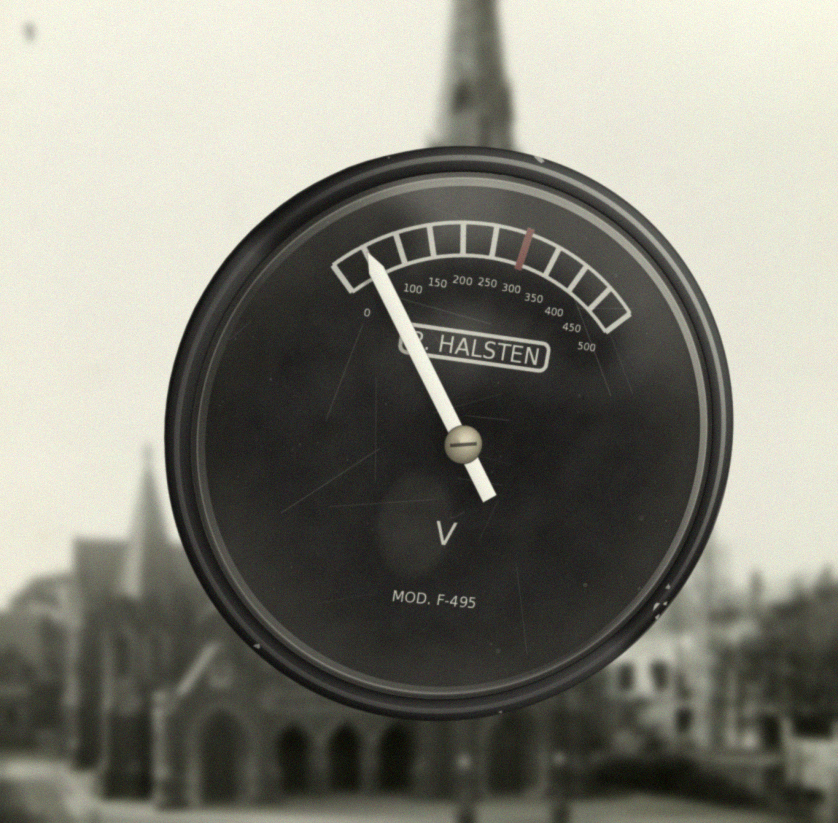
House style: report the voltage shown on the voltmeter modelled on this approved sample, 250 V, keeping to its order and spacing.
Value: 50 V
